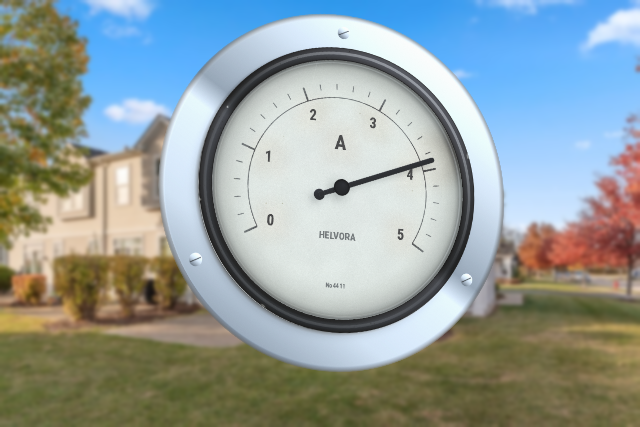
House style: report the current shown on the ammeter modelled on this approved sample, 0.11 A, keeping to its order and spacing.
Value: 3.9 A
